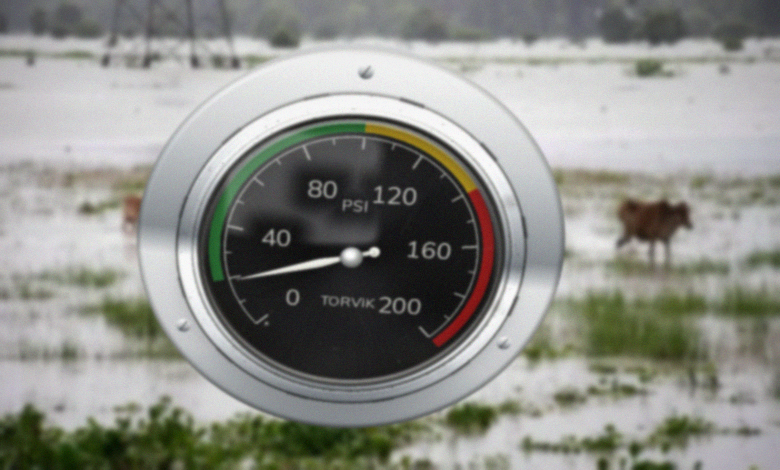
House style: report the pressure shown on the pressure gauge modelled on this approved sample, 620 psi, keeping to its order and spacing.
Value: 20 psi
